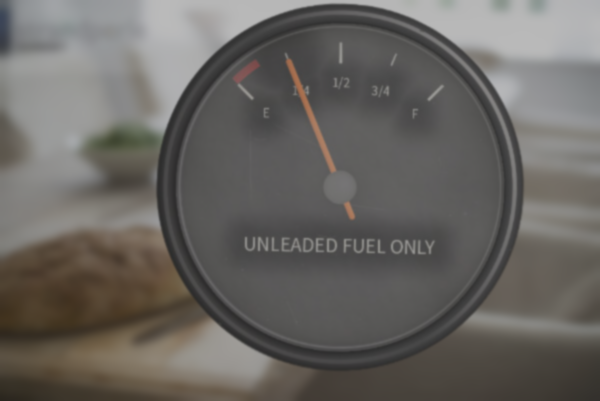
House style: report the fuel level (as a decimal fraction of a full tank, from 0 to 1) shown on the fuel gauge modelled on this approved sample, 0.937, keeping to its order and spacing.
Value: 0.25
